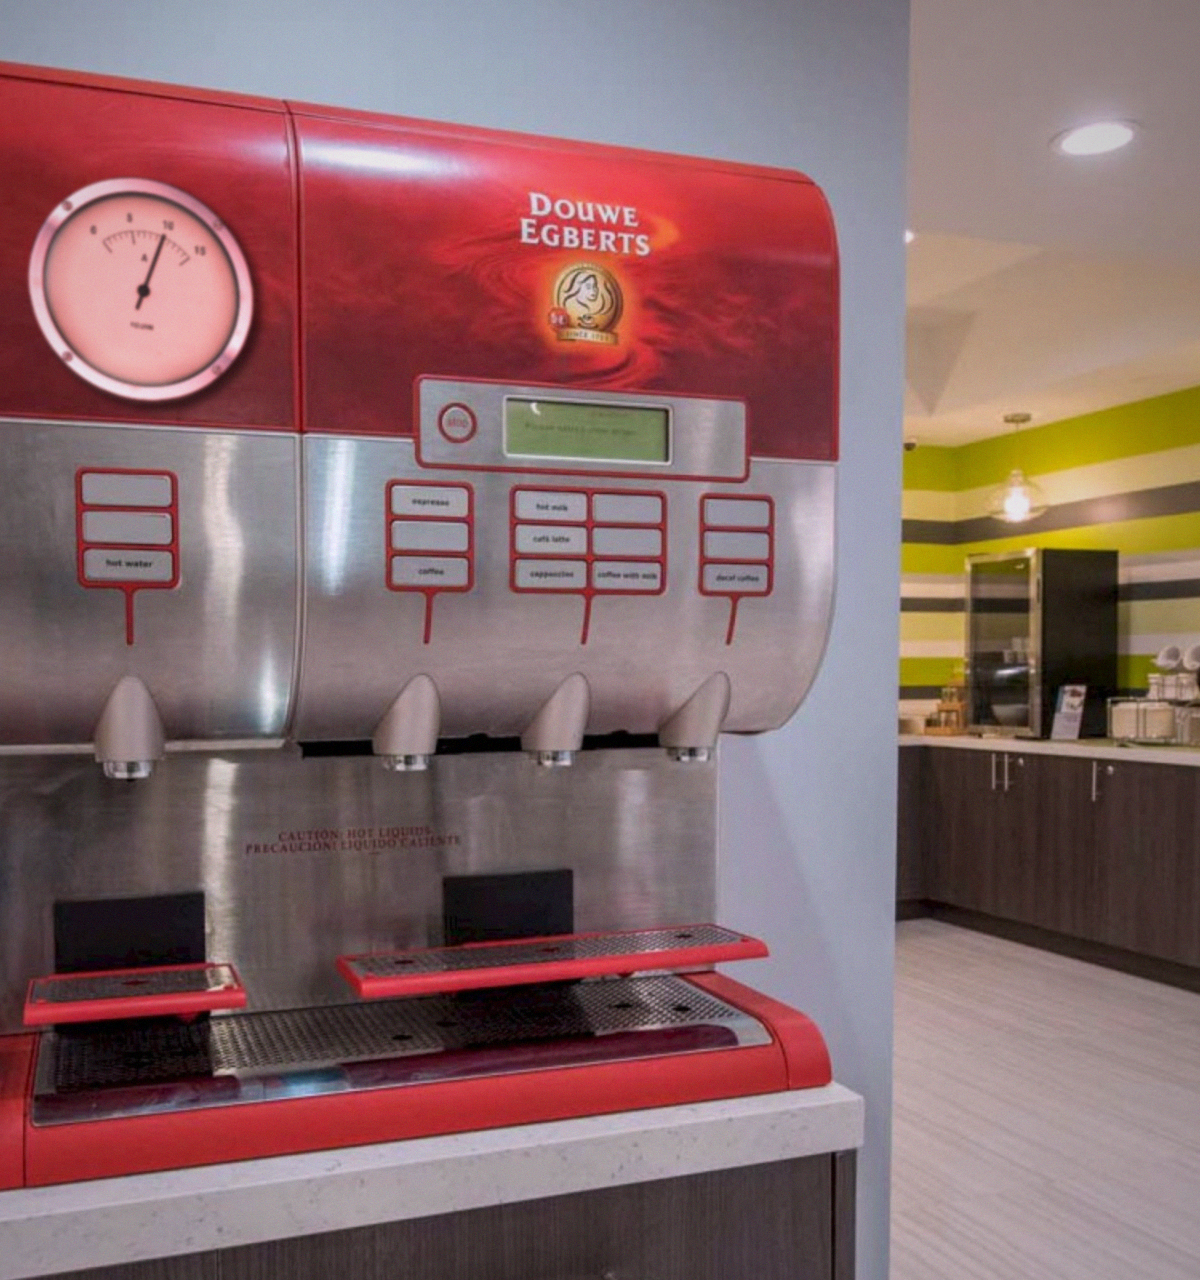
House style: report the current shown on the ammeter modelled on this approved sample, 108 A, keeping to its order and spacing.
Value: 10 A
